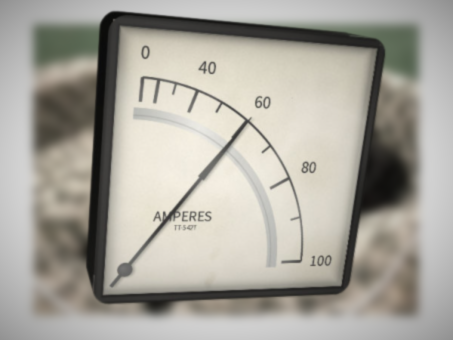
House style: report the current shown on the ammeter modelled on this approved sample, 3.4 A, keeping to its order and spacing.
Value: 60 A
